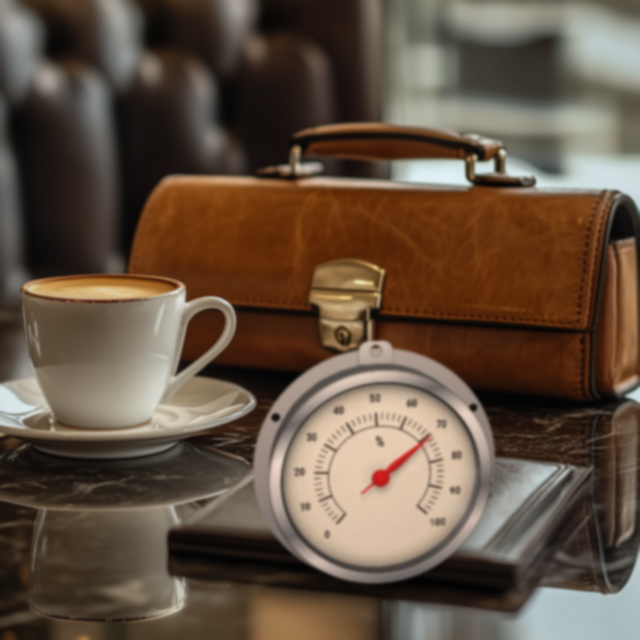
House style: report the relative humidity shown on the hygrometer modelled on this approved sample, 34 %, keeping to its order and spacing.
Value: 70 %
